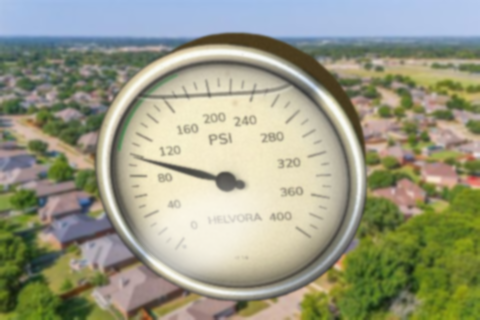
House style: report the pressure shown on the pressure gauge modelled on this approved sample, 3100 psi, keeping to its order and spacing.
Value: 100 psi
